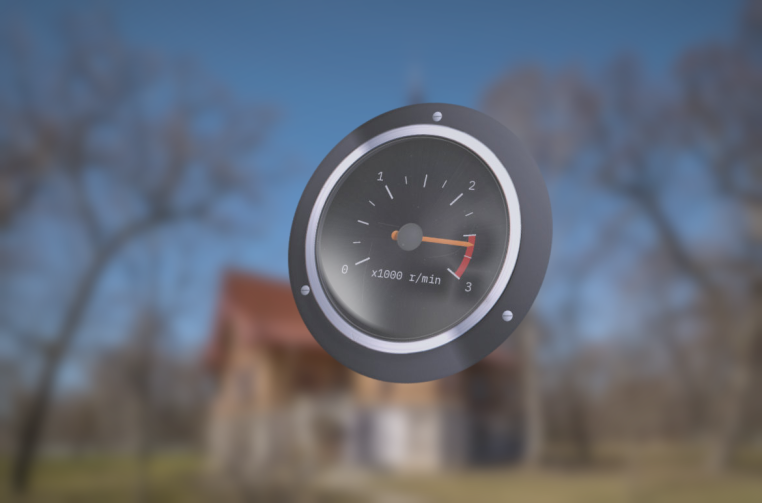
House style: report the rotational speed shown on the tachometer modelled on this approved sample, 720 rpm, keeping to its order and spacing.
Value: 2625 rpm
